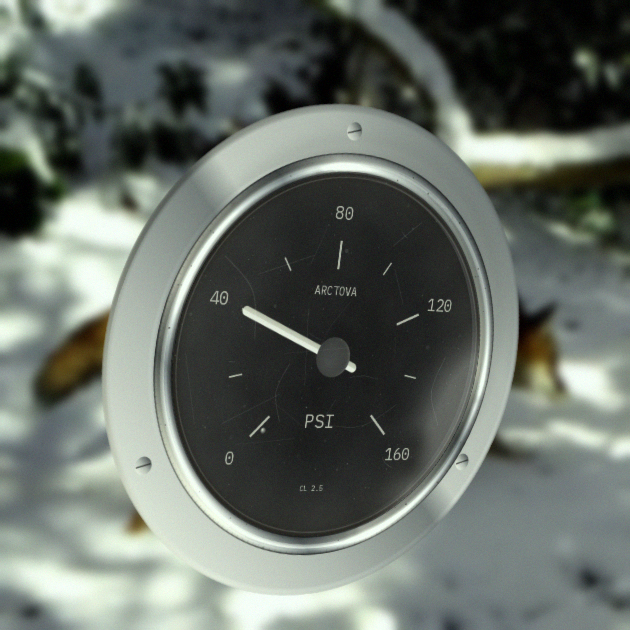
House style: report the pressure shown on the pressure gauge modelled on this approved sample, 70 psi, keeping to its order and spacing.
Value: 40 psi
